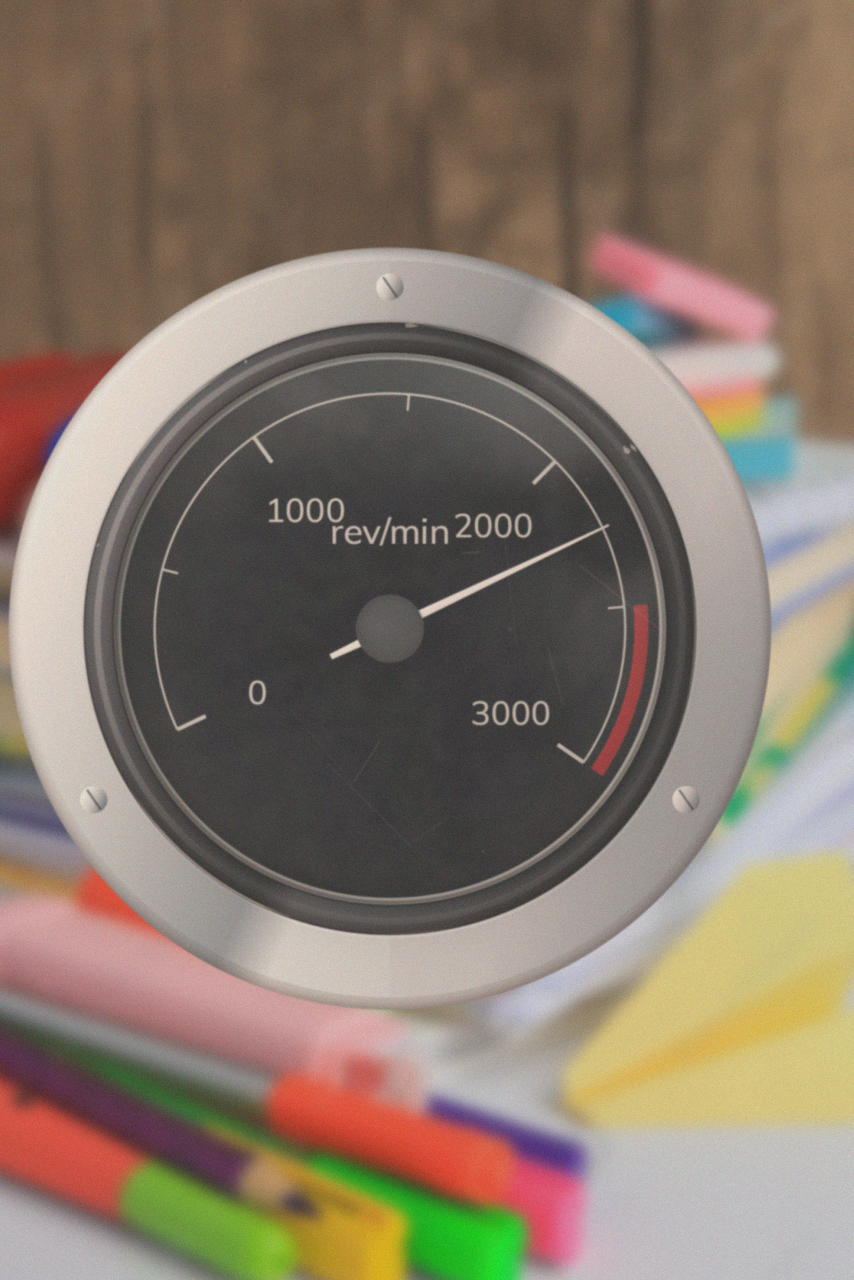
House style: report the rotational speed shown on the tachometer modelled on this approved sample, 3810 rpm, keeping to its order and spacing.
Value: 2250 rpm
